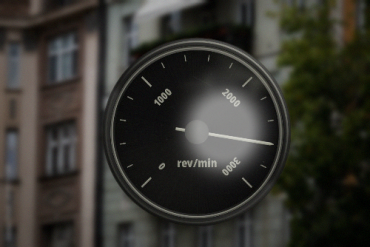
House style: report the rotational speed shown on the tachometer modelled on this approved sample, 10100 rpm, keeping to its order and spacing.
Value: 2600 rpm
